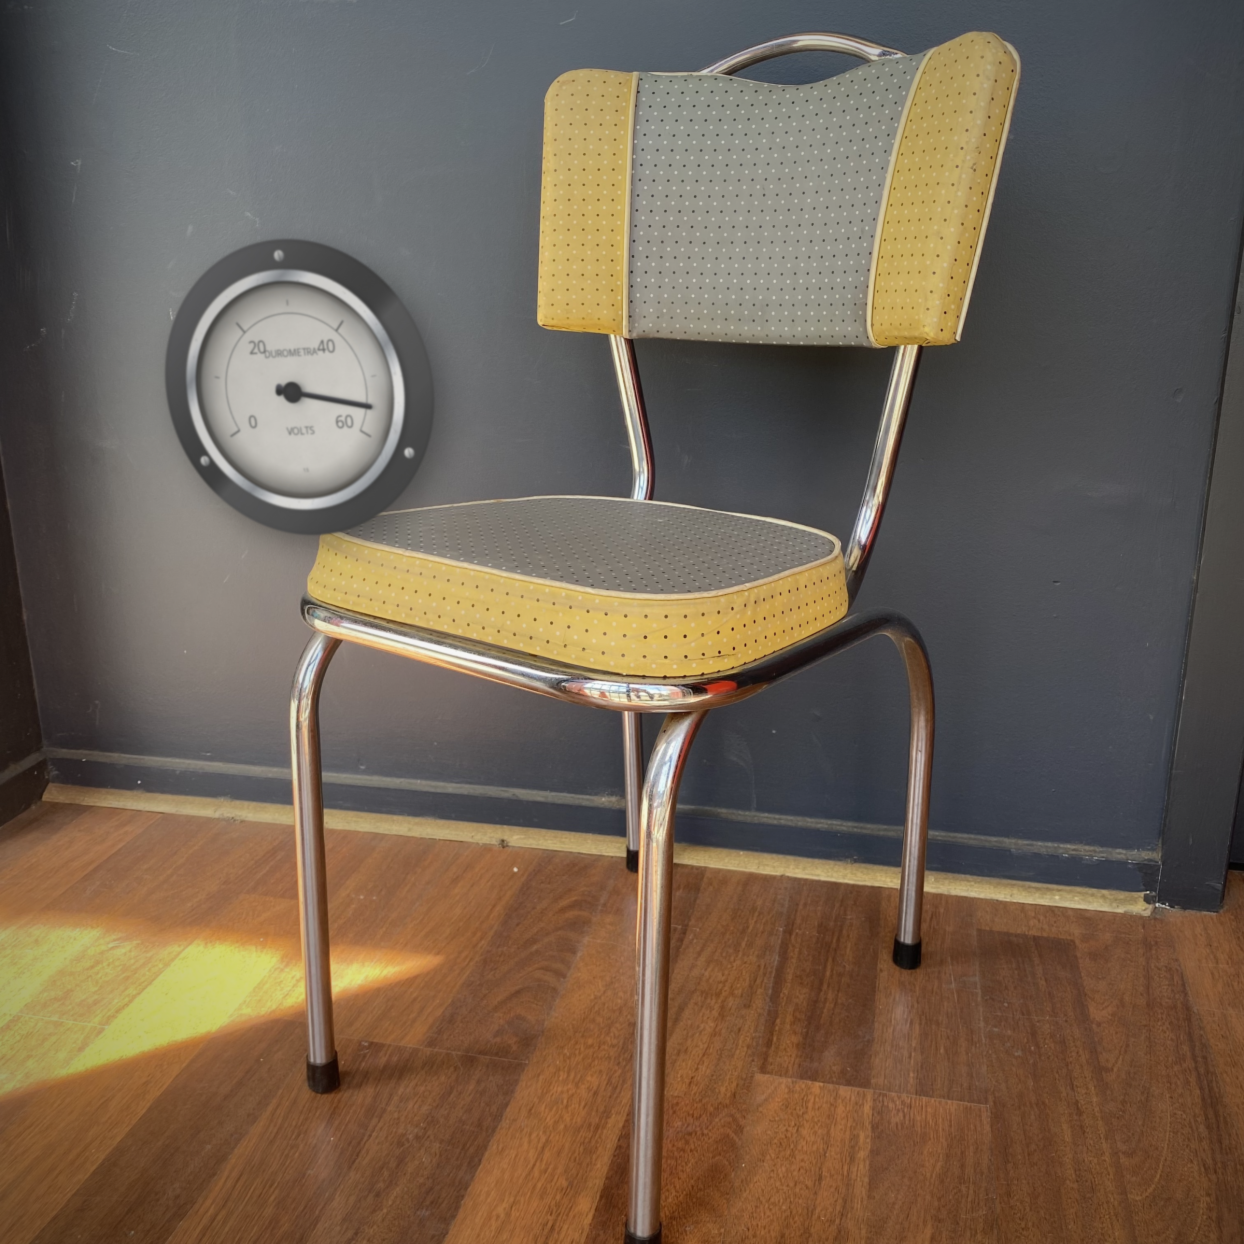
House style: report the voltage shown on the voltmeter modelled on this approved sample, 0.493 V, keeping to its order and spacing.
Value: 55 V
